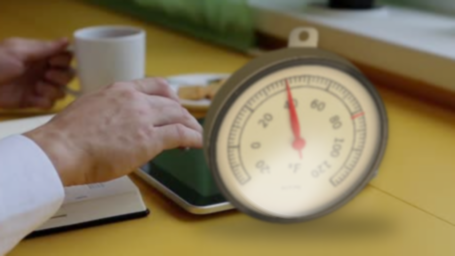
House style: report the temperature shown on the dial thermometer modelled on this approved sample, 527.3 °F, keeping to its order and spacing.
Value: 40 °F
